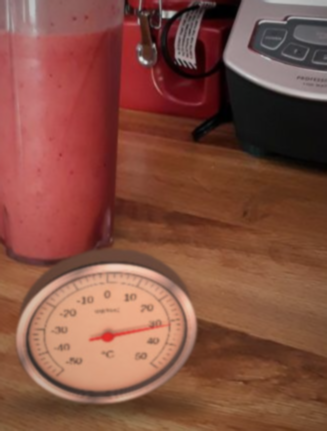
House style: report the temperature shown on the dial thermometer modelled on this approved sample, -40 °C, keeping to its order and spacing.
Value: 30 °C
